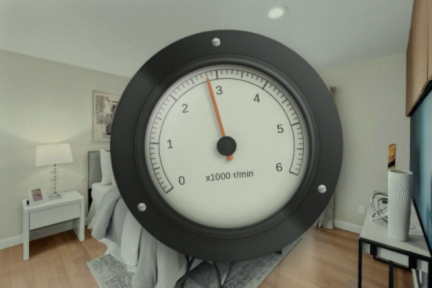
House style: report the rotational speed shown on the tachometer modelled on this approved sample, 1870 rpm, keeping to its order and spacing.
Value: 2800 rpm
